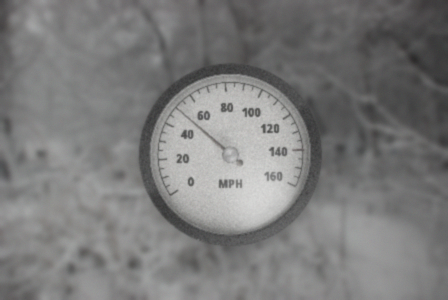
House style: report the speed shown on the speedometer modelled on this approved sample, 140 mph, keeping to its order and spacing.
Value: 50 mph
